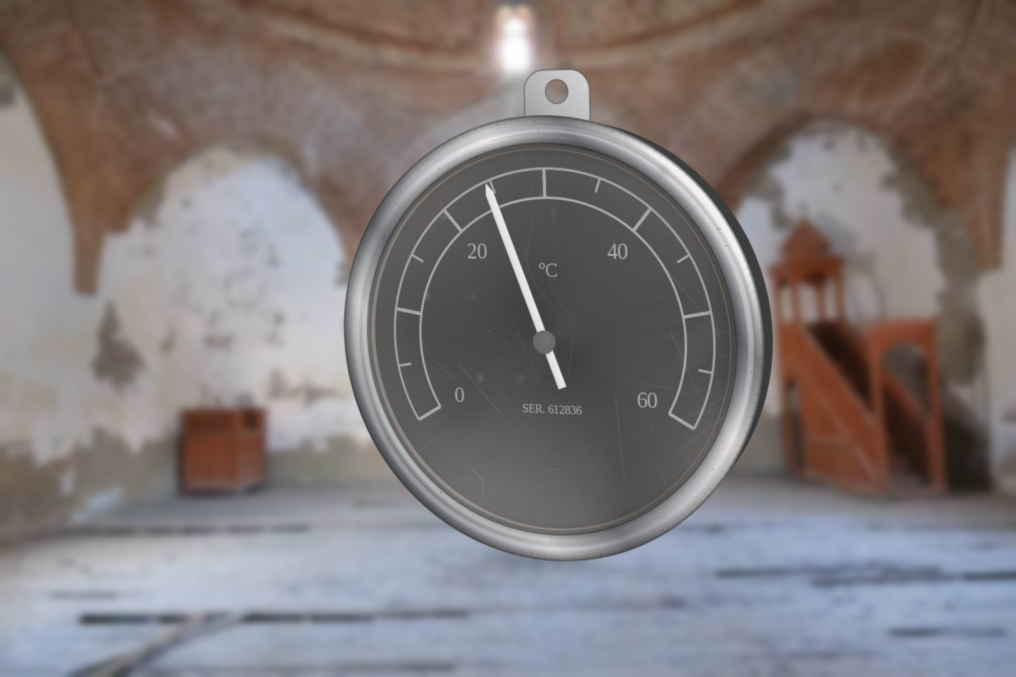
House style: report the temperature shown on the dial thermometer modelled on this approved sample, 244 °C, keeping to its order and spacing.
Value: 25 °C
